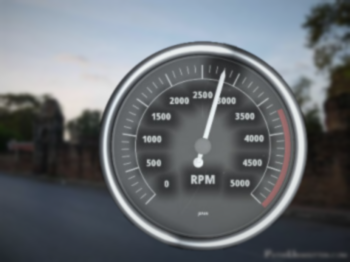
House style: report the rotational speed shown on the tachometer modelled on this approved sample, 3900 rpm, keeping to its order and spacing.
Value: 2800 rpm
